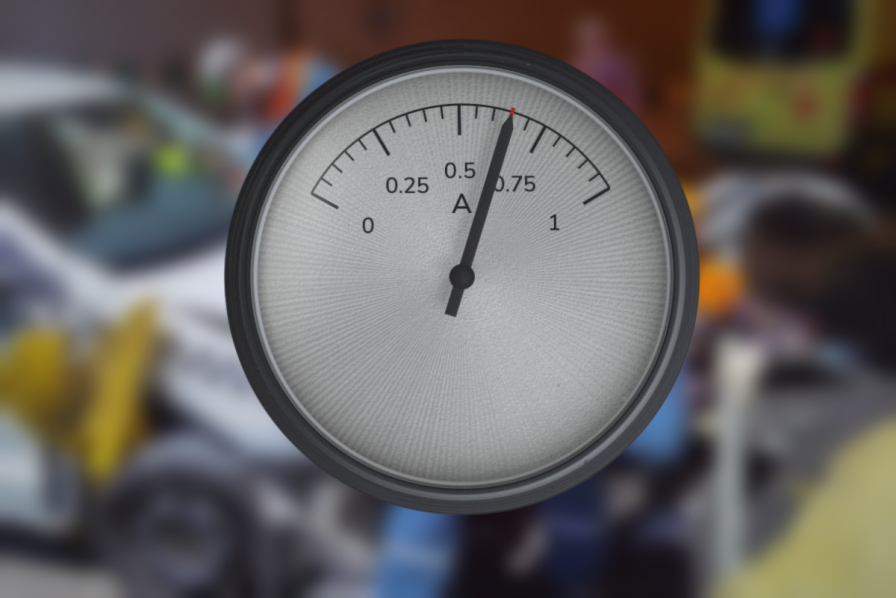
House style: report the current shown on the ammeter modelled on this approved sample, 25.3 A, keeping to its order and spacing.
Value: 0.65 A
